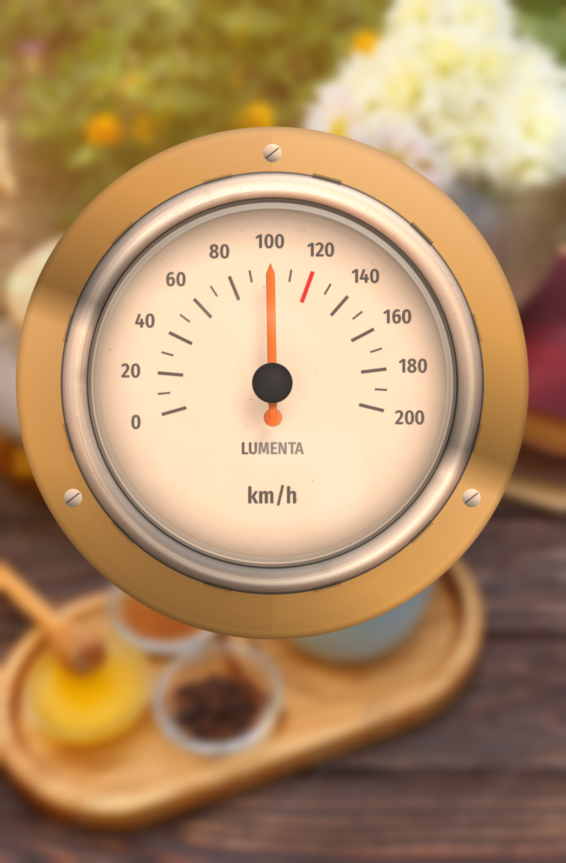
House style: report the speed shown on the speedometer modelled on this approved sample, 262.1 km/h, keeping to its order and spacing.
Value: 100 km/h
